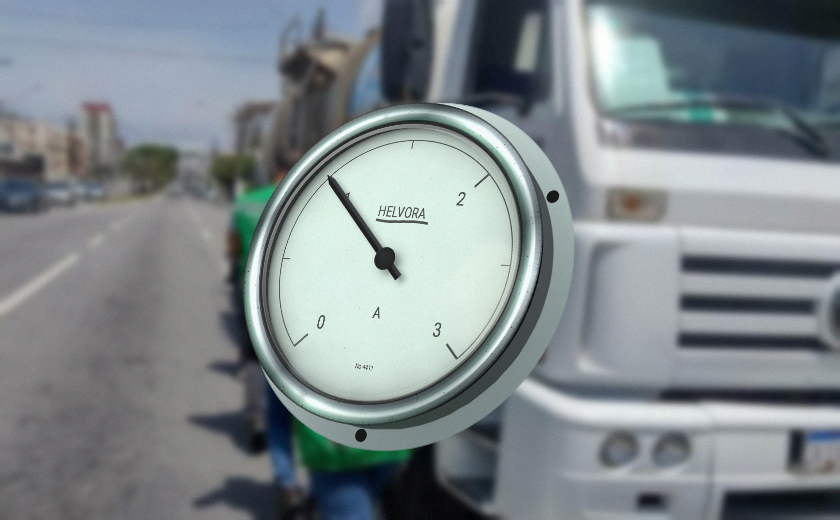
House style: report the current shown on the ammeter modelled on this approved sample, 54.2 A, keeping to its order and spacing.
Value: 1 A
